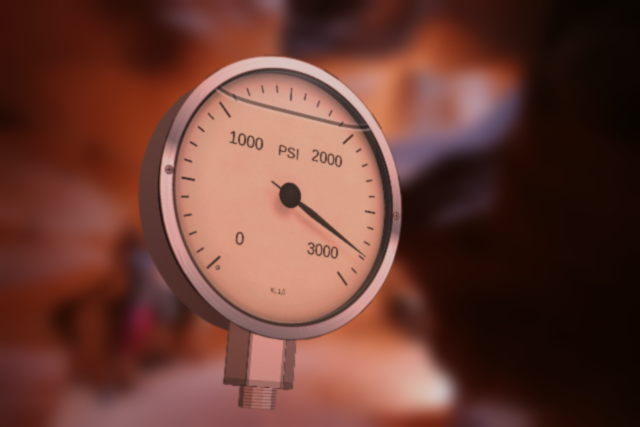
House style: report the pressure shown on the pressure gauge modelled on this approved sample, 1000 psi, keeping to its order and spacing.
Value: 2800 psi
